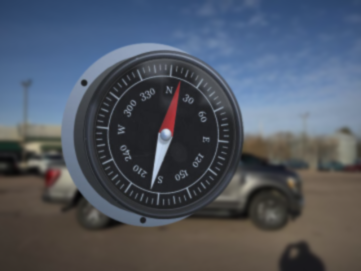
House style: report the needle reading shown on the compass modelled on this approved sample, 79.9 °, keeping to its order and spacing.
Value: 10 °
